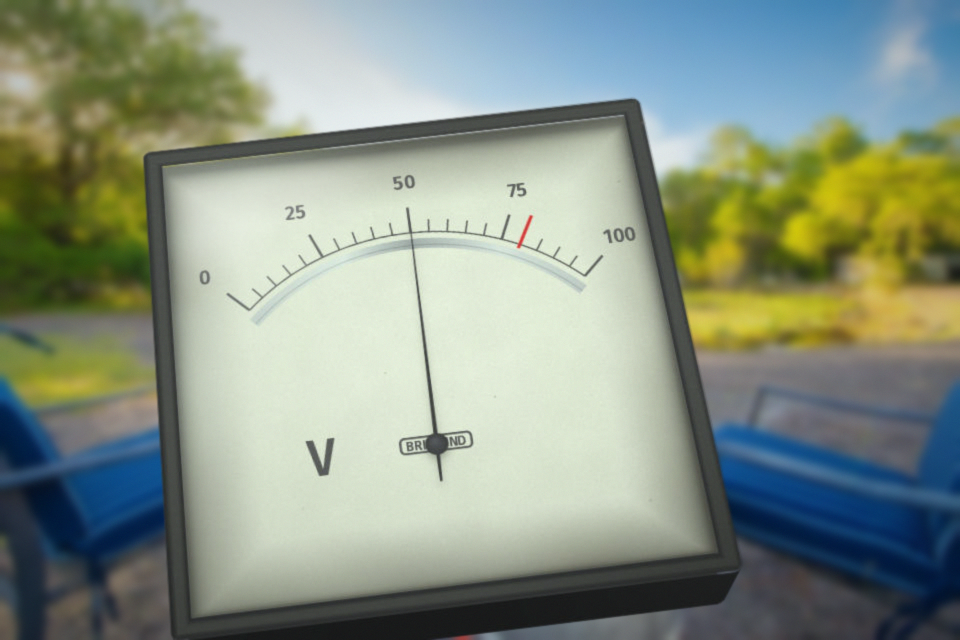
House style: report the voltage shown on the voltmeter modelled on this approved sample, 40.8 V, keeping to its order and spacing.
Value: 50 V
